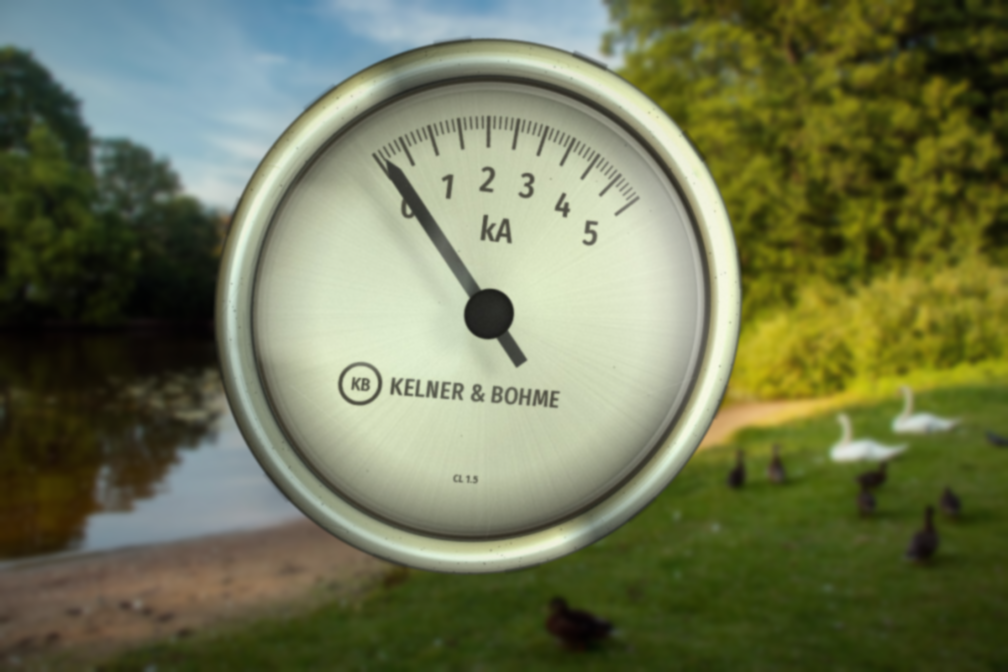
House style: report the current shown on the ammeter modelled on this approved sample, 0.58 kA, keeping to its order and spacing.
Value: 0.1 kA
